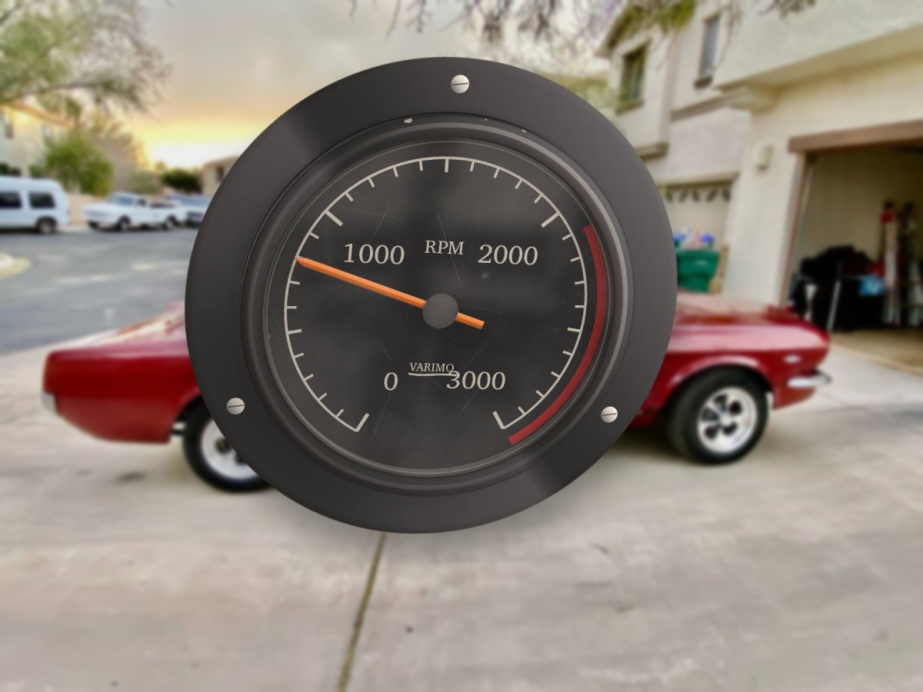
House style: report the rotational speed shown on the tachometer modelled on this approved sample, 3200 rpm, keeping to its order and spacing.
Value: 800 rpm
